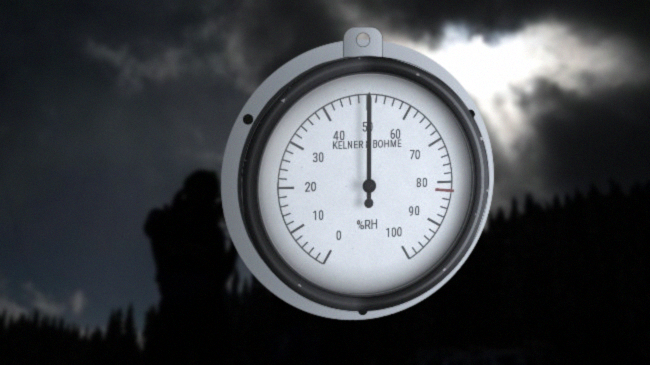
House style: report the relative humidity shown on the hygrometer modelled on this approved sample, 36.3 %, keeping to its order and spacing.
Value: 50 %
